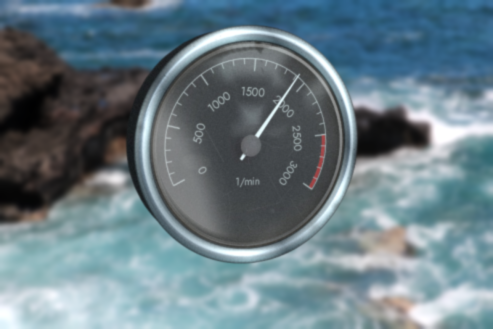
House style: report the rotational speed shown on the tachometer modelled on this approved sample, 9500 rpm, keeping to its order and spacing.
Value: 1900 rpm
